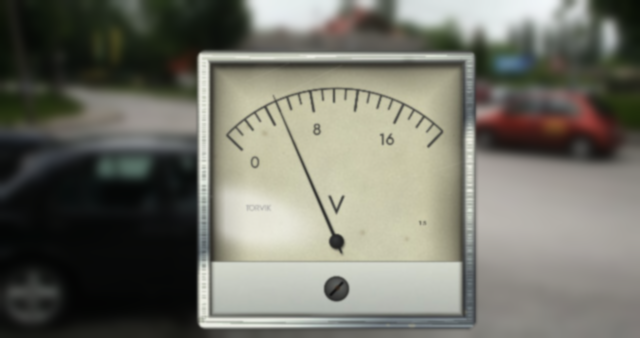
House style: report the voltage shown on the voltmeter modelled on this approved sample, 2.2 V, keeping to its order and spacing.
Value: 5 V
